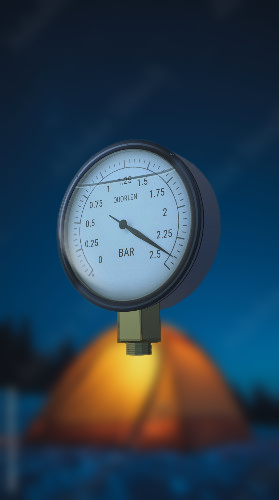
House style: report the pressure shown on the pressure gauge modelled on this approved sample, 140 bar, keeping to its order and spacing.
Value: 2.4 bar
